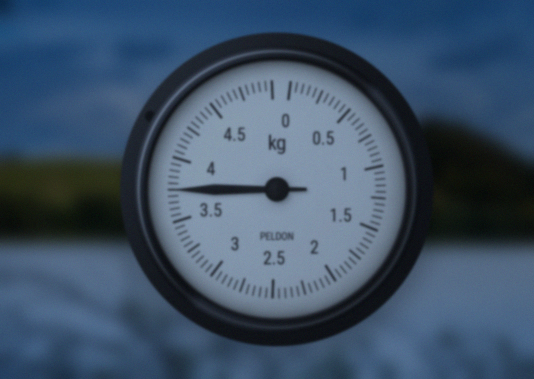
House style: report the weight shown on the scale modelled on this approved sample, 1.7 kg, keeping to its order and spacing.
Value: 3.75 kg
